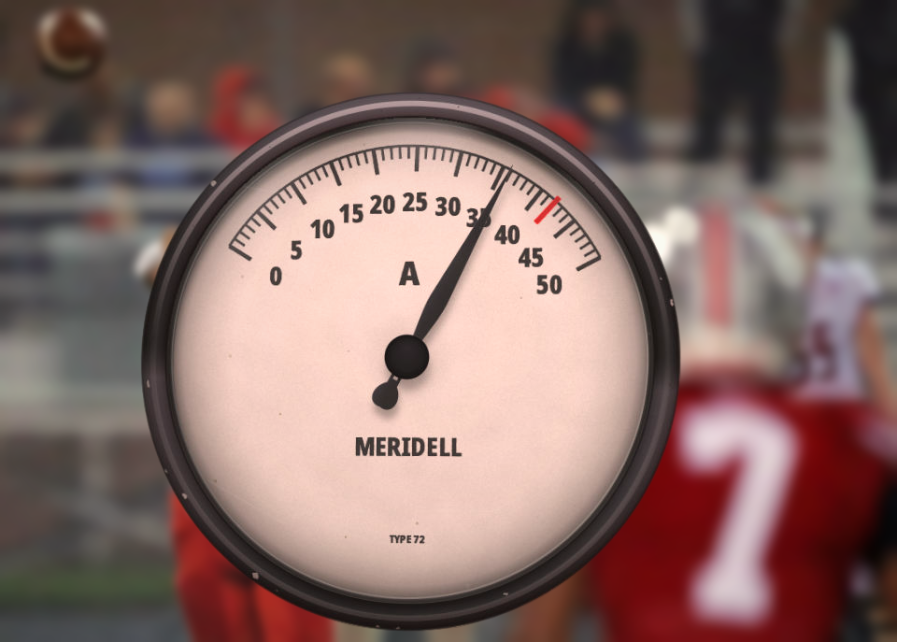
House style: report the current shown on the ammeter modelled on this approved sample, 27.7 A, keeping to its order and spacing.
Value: 36 A
